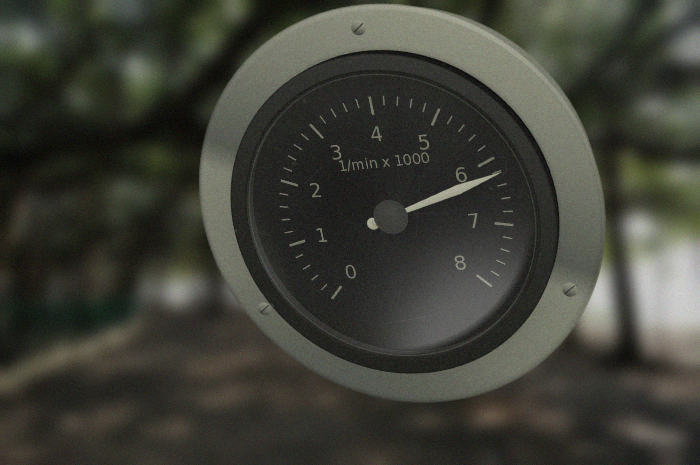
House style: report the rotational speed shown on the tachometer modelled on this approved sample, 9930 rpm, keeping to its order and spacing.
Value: 6200 rpm
